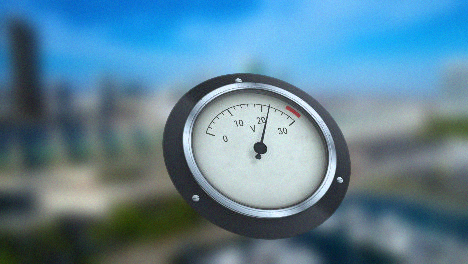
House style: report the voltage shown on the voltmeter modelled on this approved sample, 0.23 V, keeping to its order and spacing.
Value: 22 V
